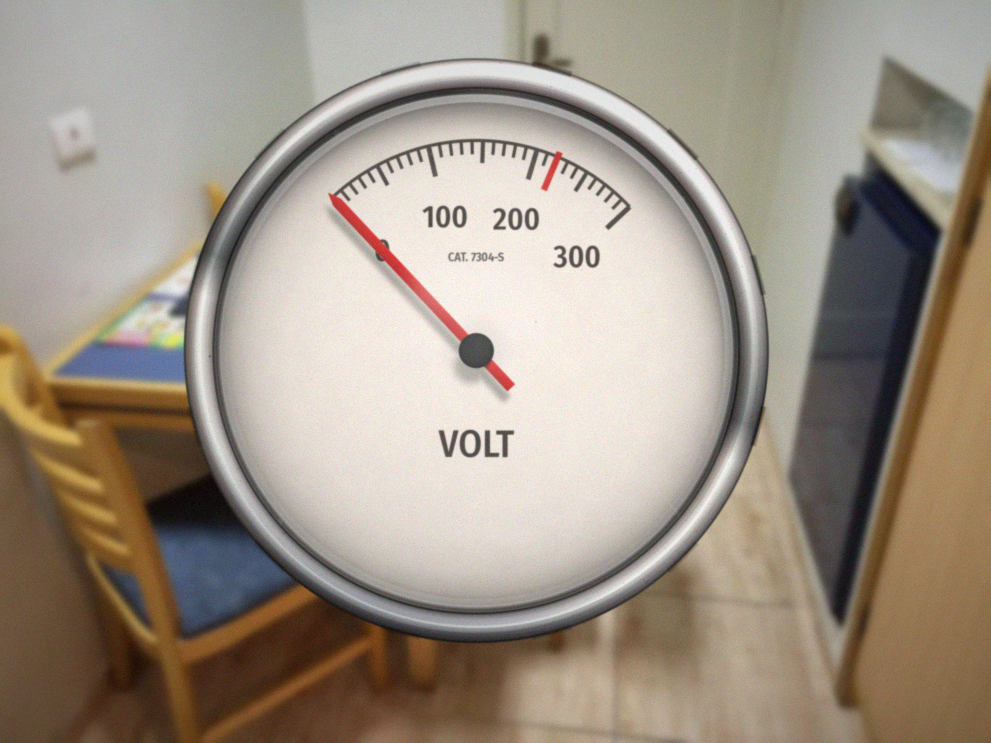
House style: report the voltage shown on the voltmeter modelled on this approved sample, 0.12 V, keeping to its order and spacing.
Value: 0 V
